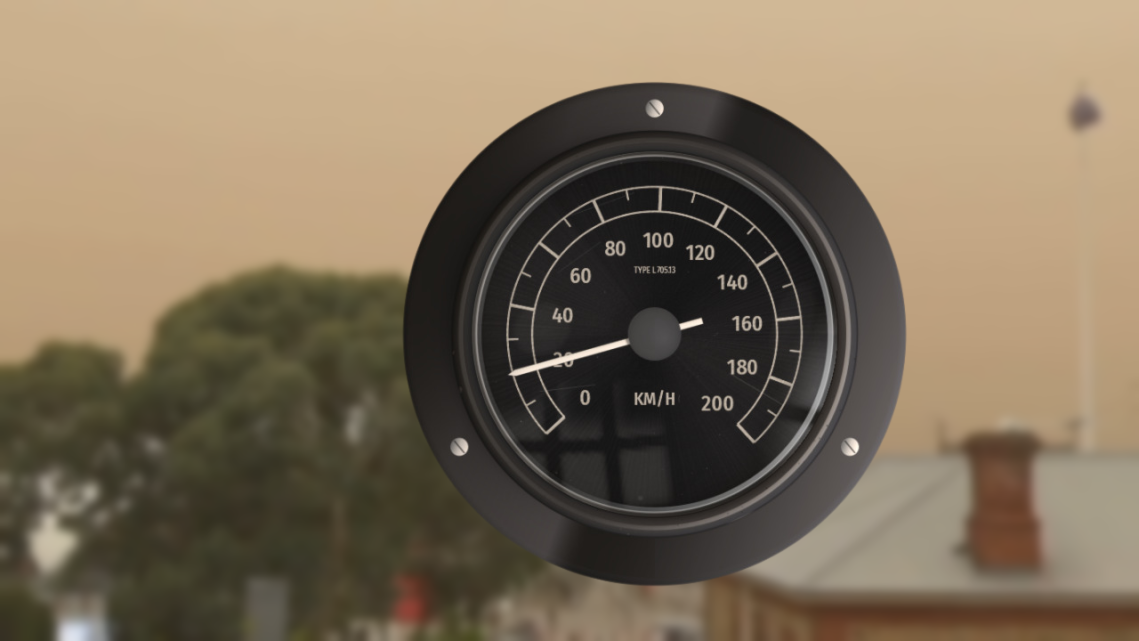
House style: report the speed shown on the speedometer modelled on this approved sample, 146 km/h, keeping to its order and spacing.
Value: 20 km/h
